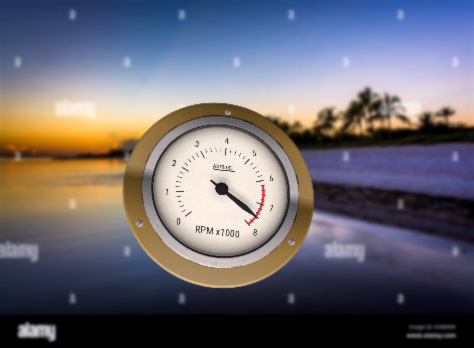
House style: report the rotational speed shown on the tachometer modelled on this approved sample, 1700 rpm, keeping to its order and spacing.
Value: 7600 rpm
